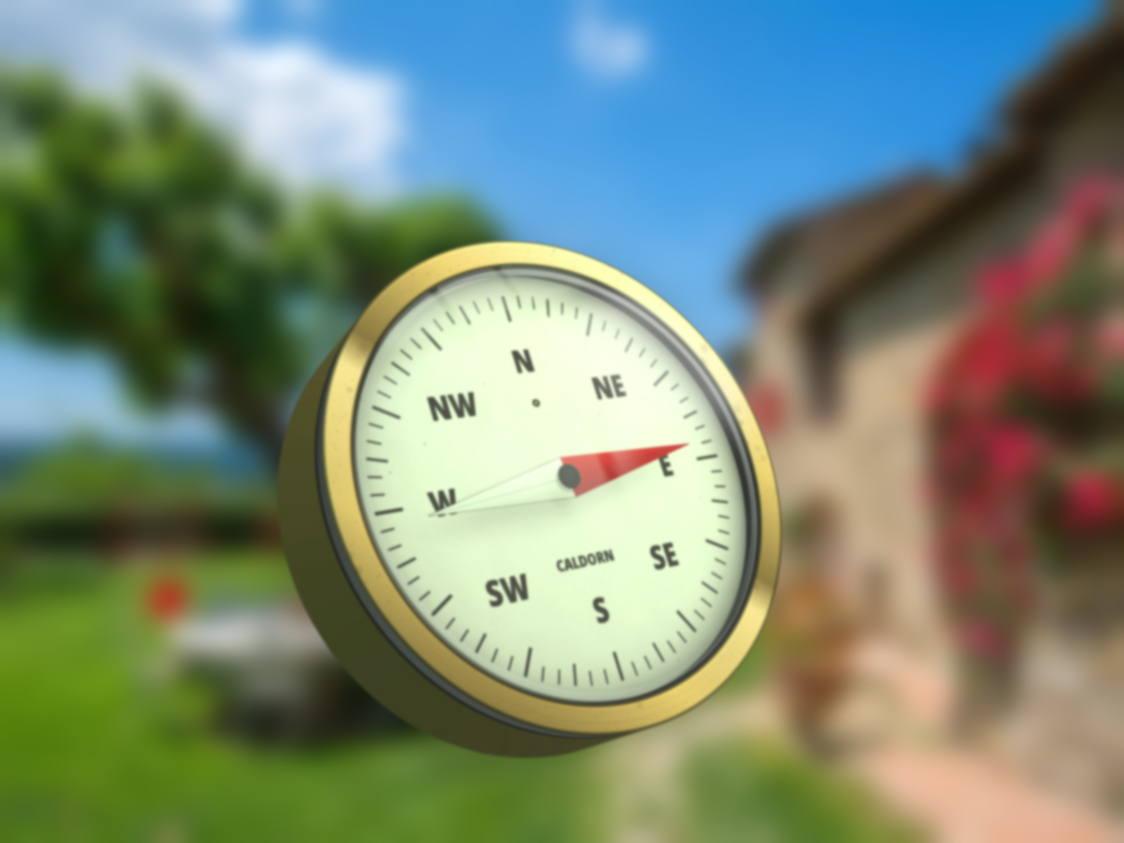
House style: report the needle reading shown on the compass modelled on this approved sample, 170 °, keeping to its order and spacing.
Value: 85 °
